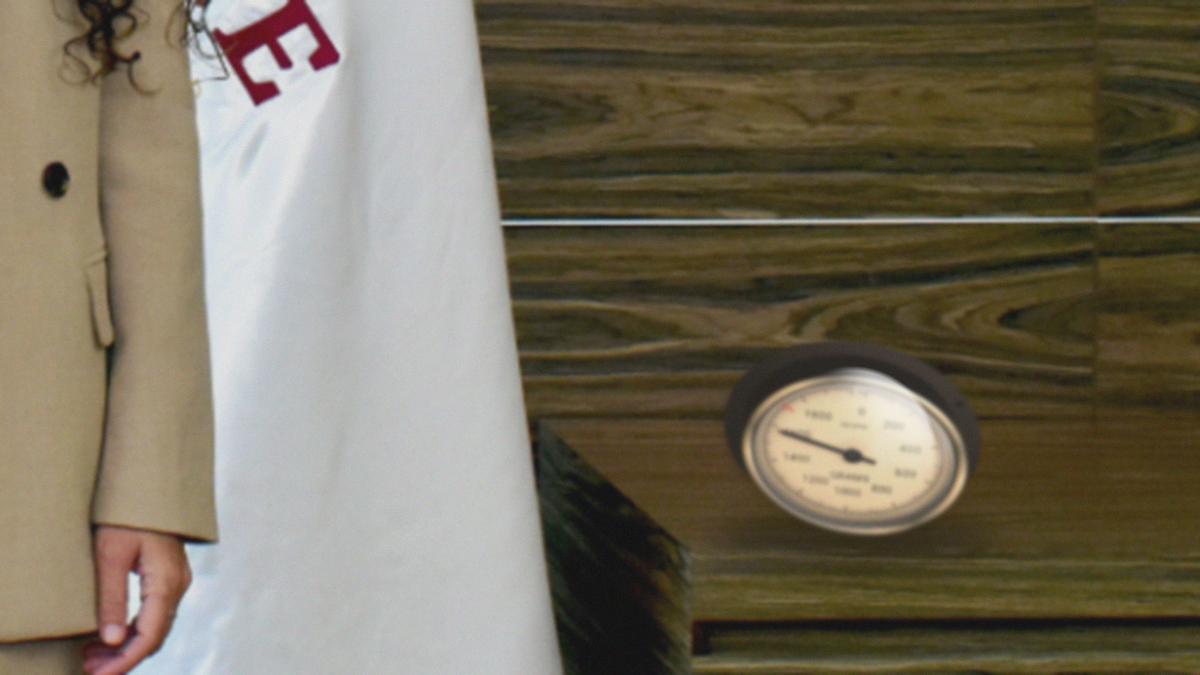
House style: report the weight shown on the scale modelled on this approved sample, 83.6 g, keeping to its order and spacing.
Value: 1600 g
